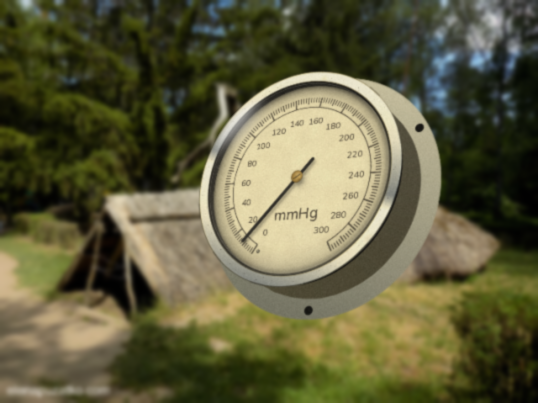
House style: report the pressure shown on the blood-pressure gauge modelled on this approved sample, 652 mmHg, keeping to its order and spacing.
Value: 10 mmHg
